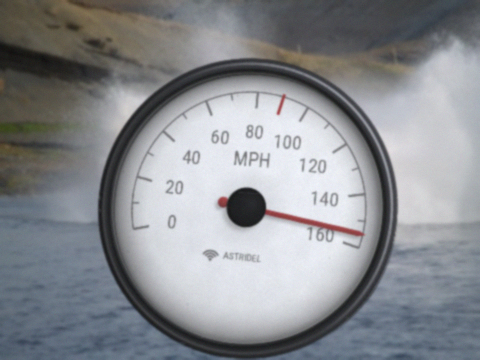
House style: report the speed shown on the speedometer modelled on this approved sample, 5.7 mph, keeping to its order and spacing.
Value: 155 mph
